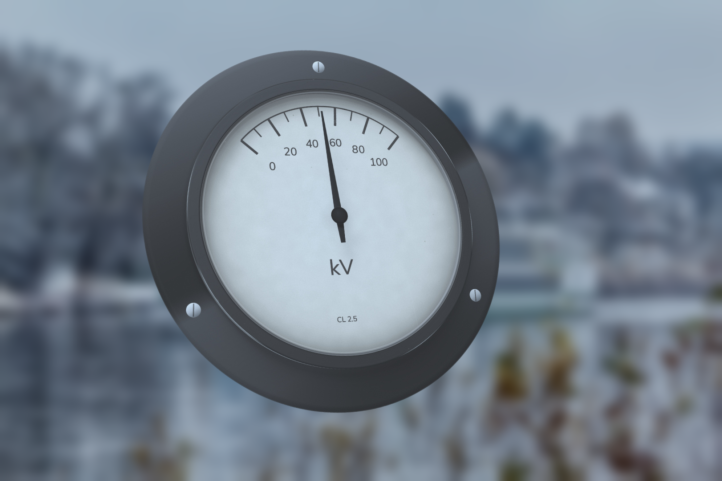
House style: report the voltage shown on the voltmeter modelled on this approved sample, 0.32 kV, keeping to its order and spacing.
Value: 50 kV
